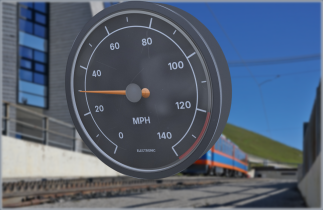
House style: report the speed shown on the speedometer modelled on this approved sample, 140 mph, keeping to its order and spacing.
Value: 30 mph
